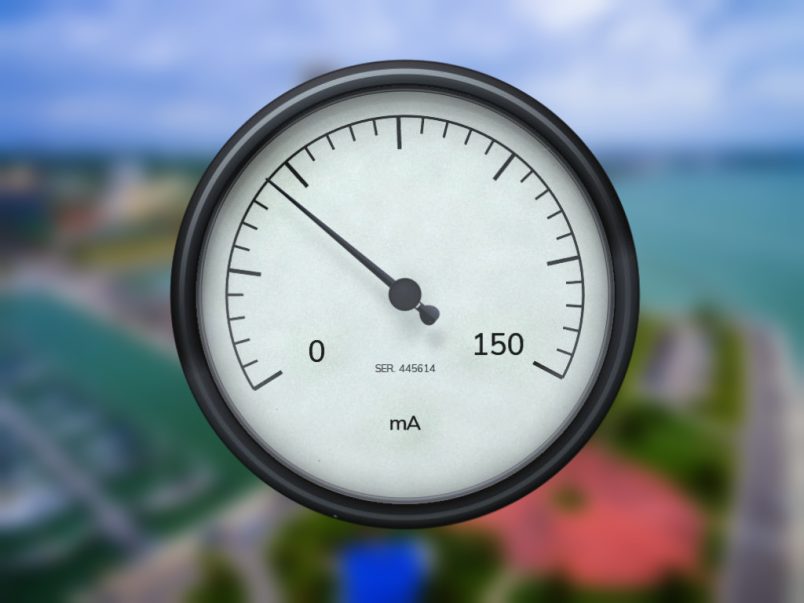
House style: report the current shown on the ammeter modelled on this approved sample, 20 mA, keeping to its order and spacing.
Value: 45 mA
